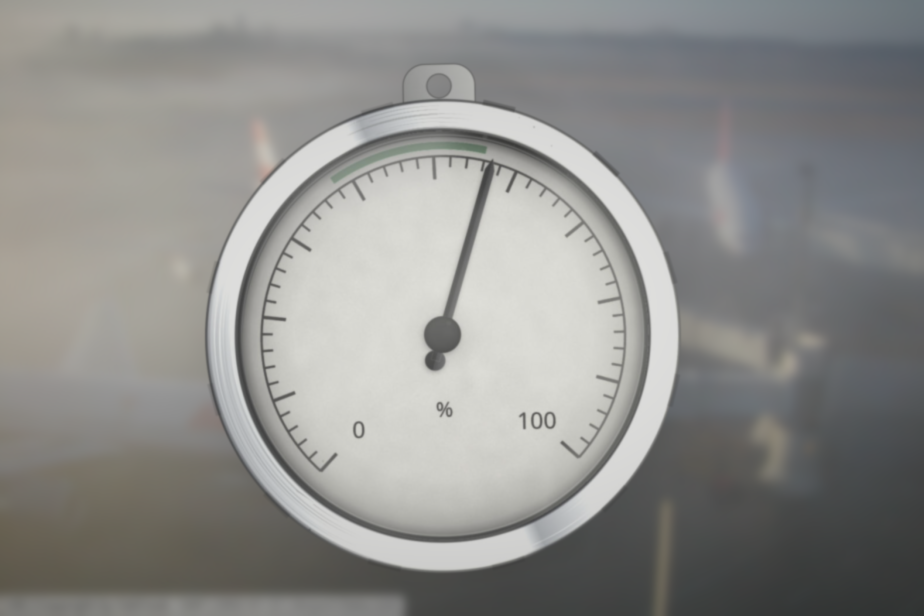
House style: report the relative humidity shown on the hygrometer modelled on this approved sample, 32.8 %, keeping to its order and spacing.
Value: 57 %
